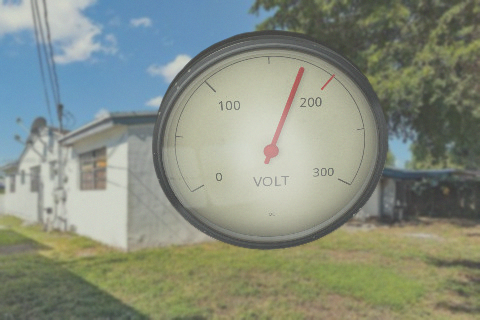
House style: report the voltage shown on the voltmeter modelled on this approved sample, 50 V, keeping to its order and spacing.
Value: 175 V
